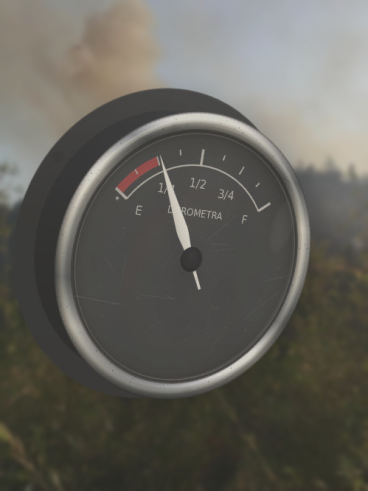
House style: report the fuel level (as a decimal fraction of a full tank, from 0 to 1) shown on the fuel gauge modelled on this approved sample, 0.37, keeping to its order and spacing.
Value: 0.25
